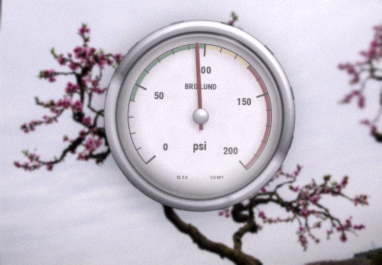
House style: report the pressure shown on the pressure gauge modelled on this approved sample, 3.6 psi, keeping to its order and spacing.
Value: 95 psi
